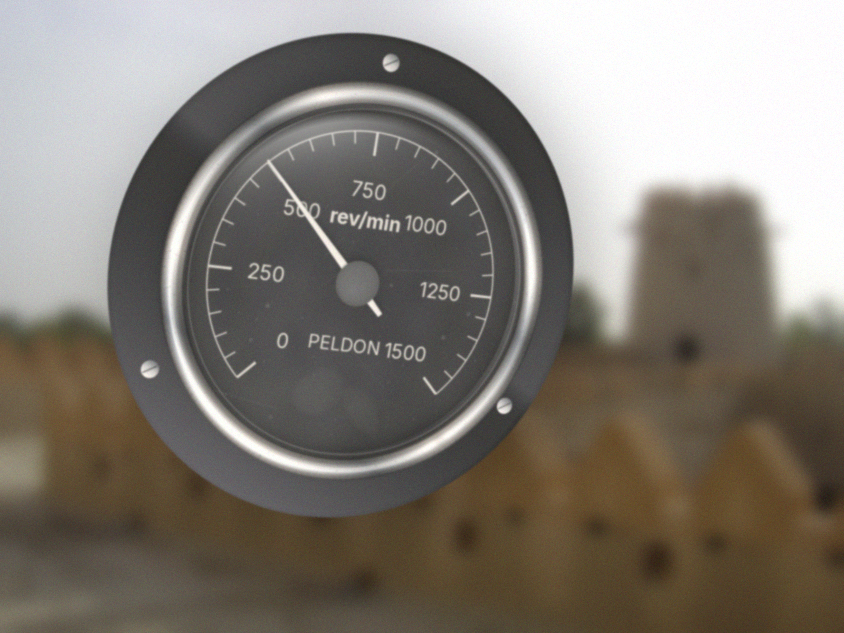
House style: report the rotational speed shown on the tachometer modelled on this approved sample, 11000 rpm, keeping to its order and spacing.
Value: 500 rpm
